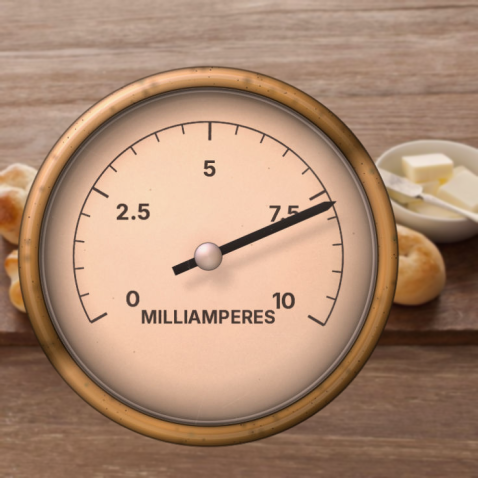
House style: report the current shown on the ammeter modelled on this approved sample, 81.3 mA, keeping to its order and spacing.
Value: 7.75 mA
